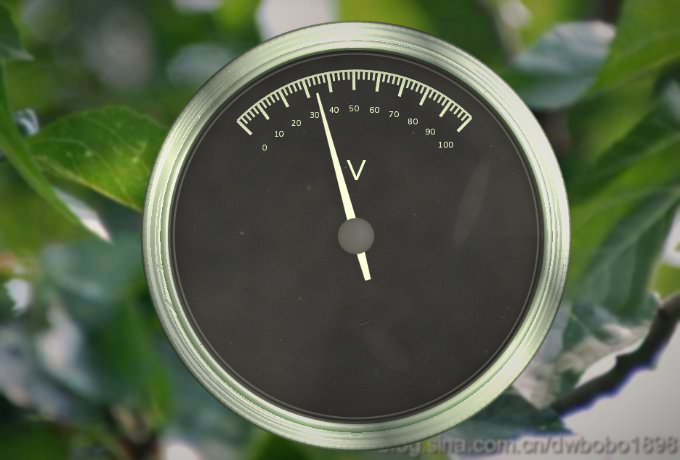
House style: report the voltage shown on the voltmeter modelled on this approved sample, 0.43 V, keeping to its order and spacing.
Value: 34 V
